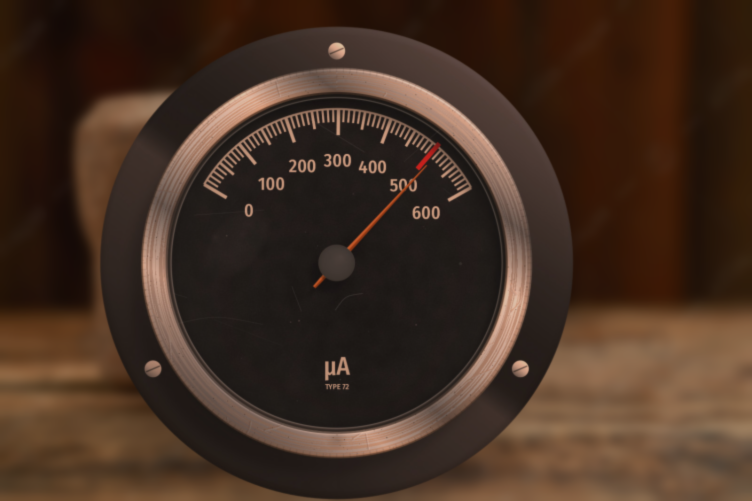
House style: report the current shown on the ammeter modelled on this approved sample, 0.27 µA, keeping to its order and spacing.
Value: 510 µA
